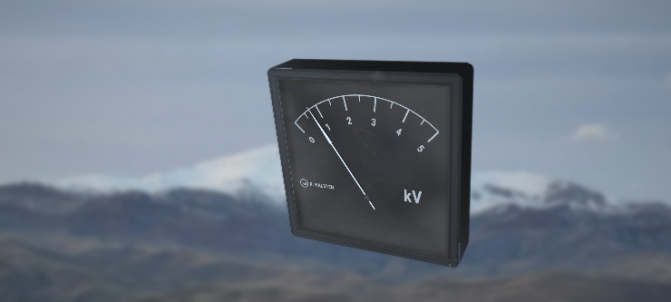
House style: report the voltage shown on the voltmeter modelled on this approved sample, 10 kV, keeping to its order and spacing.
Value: 0.75 kV
